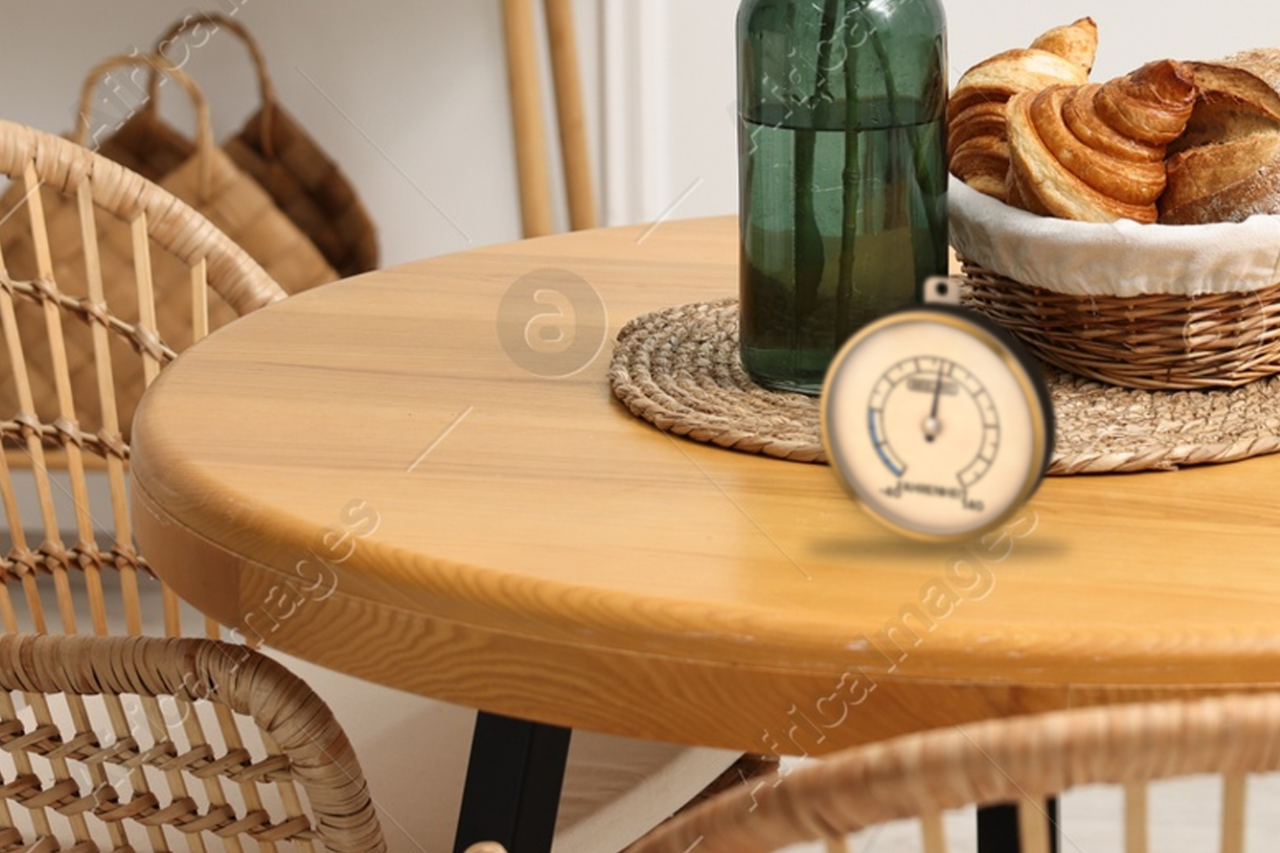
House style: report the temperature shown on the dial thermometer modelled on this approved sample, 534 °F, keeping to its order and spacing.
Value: 55 °F
